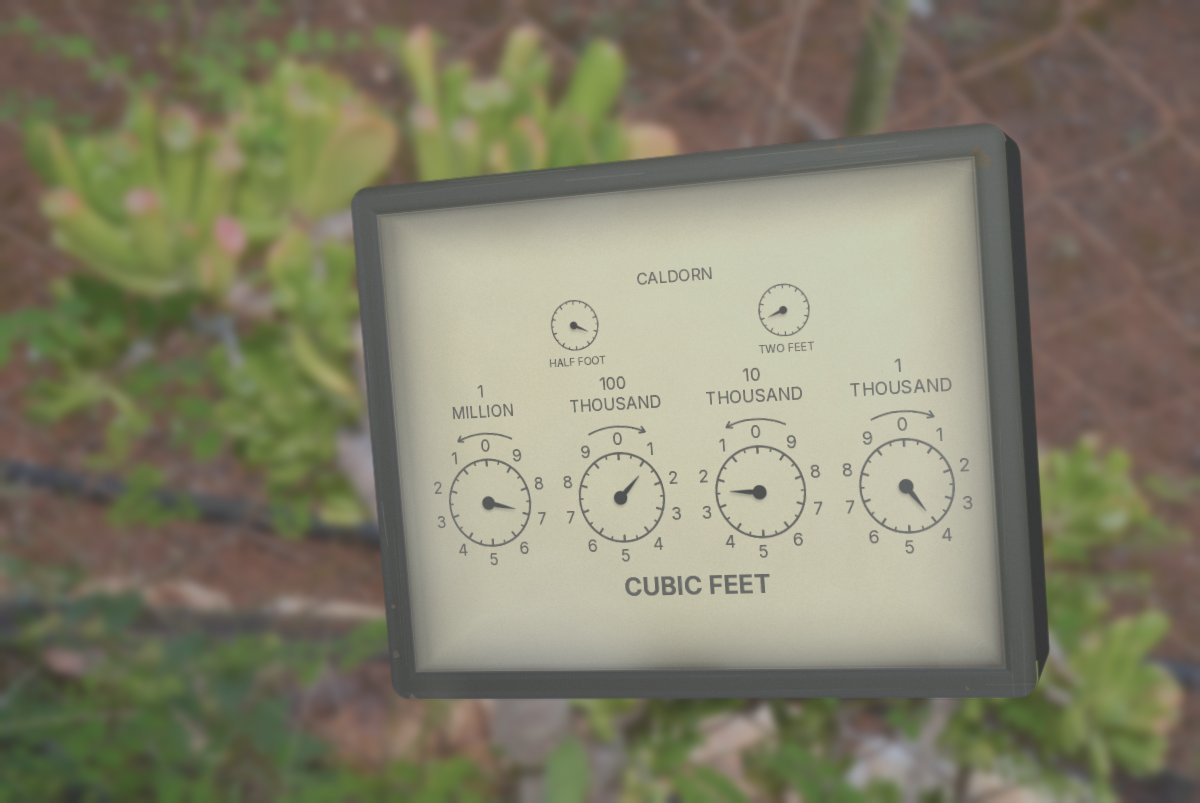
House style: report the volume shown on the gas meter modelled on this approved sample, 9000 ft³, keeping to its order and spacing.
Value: 712400 ft³
